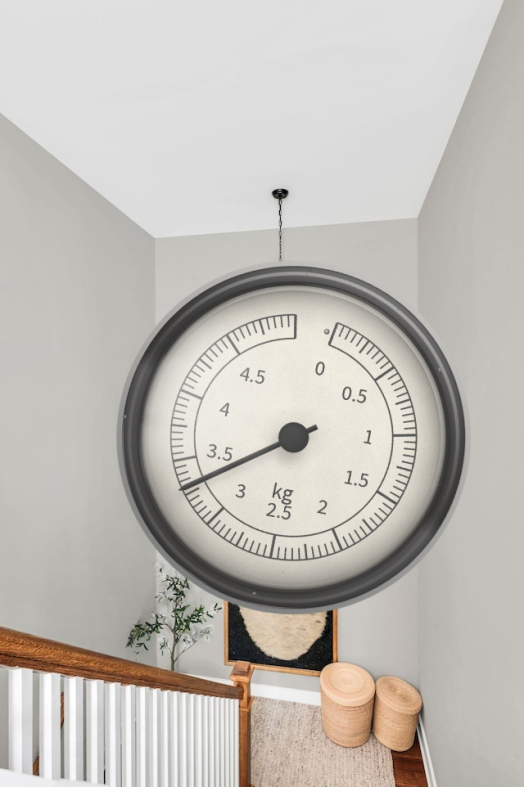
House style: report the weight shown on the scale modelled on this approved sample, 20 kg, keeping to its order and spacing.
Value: 3.3 kg
